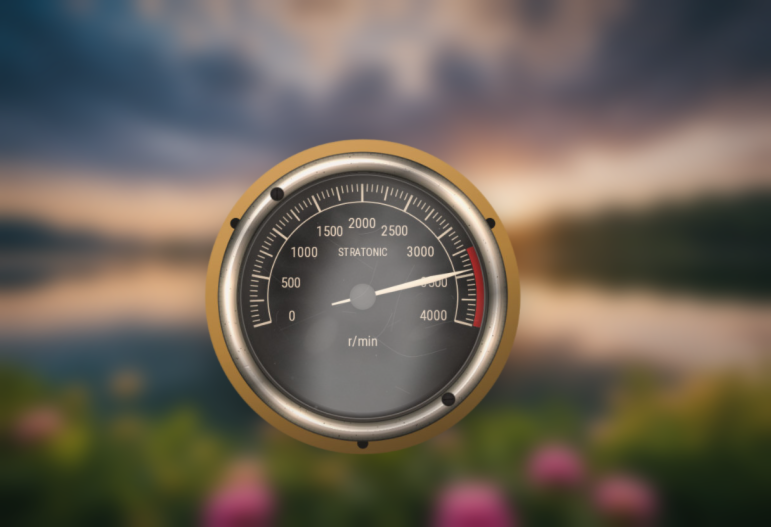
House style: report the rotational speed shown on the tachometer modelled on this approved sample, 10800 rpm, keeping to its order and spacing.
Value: 3450 rpm
